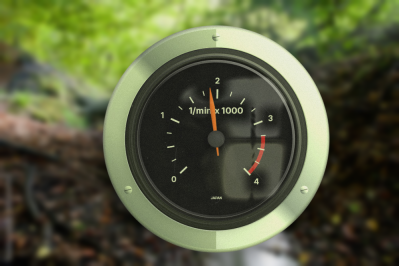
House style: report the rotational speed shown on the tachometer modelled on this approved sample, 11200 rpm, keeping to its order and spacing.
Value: 1875 rpm
